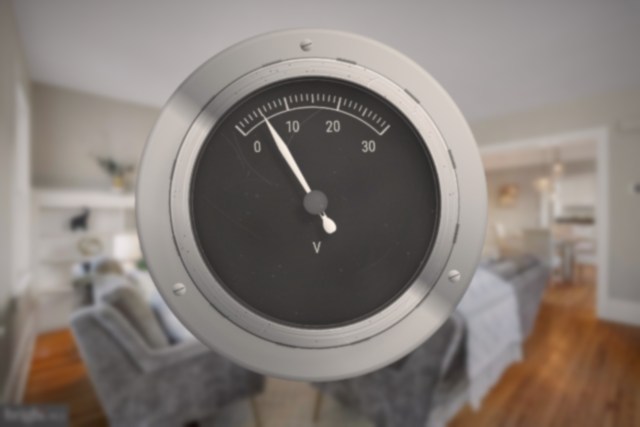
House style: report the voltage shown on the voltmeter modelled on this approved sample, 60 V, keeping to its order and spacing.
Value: 5 V
